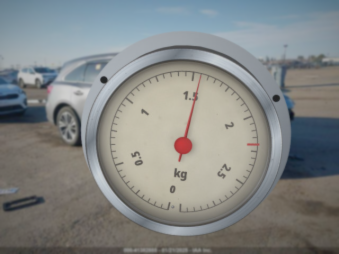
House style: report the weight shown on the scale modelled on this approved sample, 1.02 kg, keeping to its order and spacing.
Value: 1.55 kg
